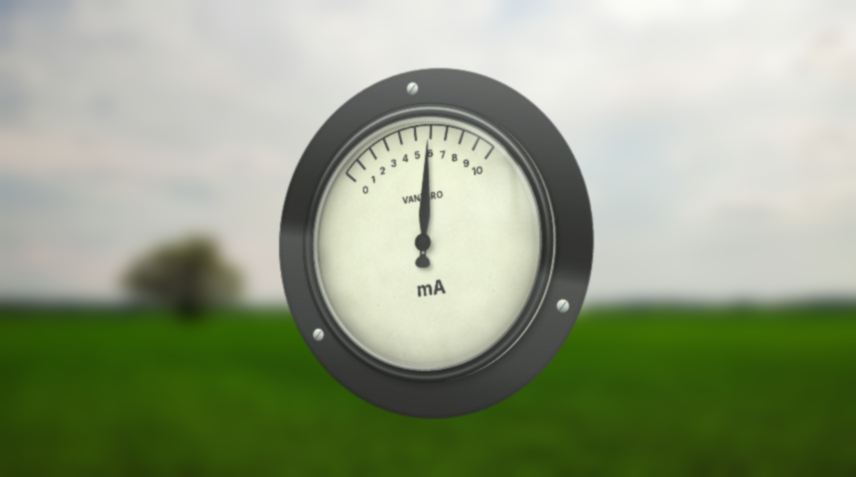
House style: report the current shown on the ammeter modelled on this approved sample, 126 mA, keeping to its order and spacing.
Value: 6 mA
